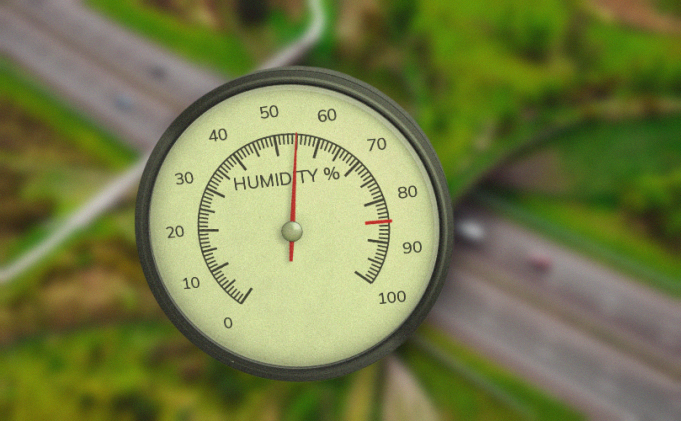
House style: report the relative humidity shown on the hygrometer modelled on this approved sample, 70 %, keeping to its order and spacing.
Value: 55 %
